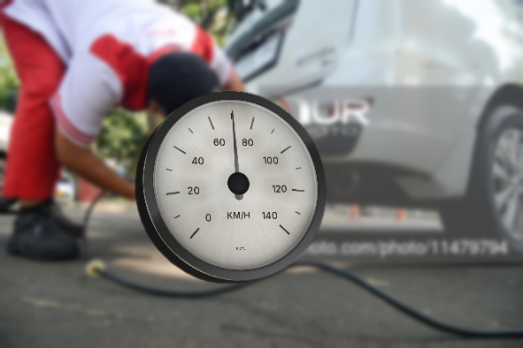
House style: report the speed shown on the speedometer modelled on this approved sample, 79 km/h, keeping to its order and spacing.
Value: 70 km/h
